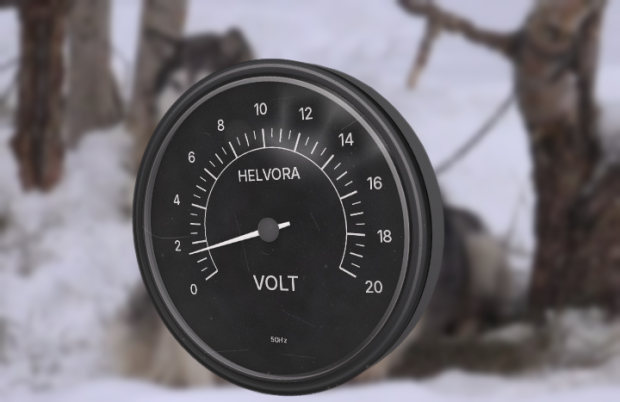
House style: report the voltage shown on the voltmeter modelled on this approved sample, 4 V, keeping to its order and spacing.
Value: 1.5 V
